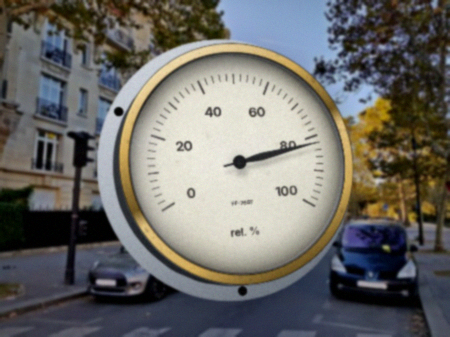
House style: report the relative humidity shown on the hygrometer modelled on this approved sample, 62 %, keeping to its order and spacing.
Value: 82 %
